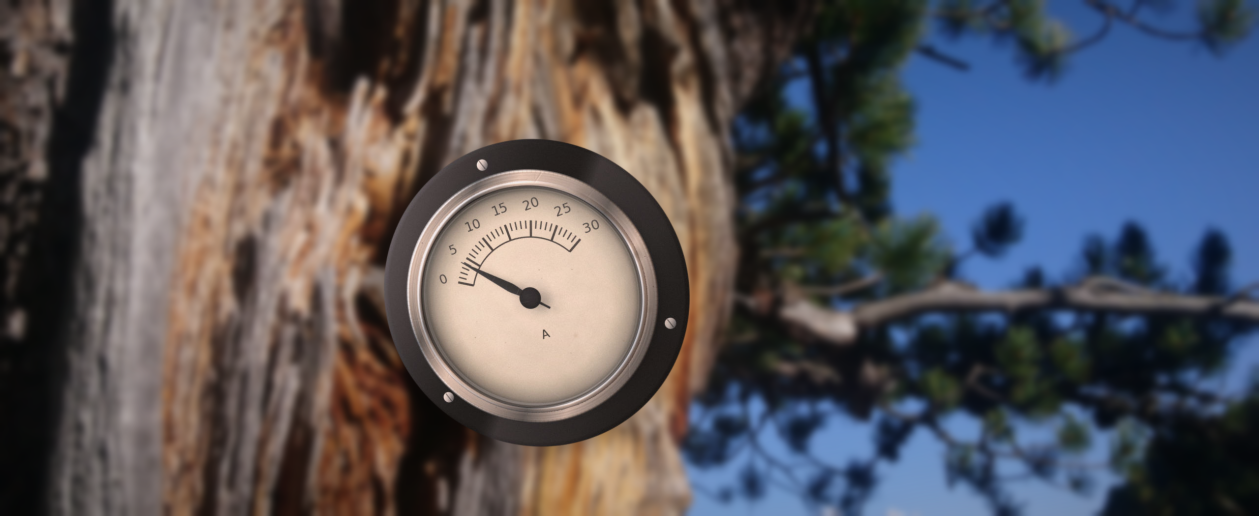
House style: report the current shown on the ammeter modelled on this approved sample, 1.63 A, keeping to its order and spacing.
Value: 4 A
